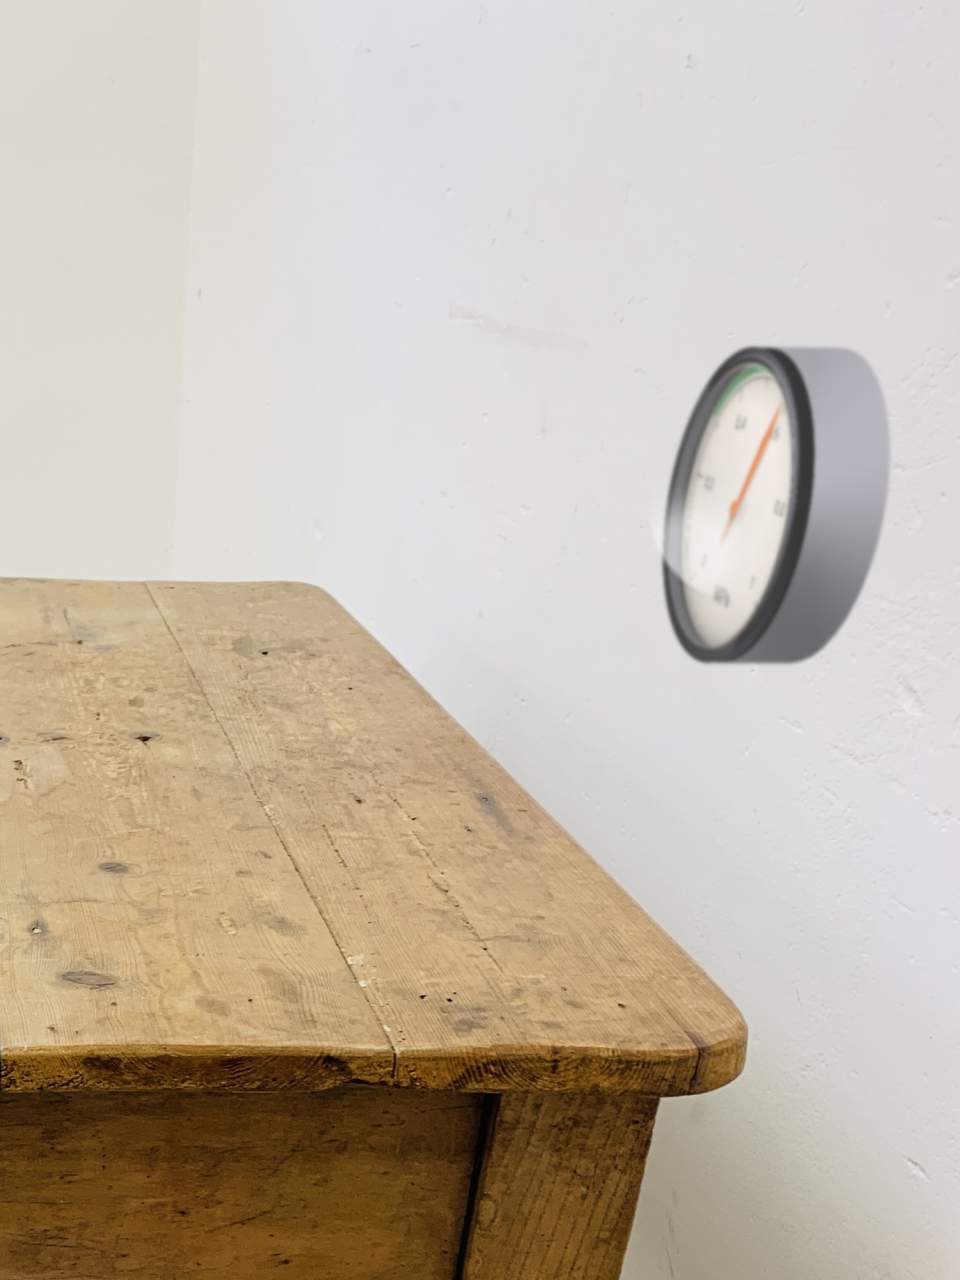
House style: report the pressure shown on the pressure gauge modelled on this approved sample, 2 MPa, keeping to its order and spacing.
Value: 0.6 MPa
